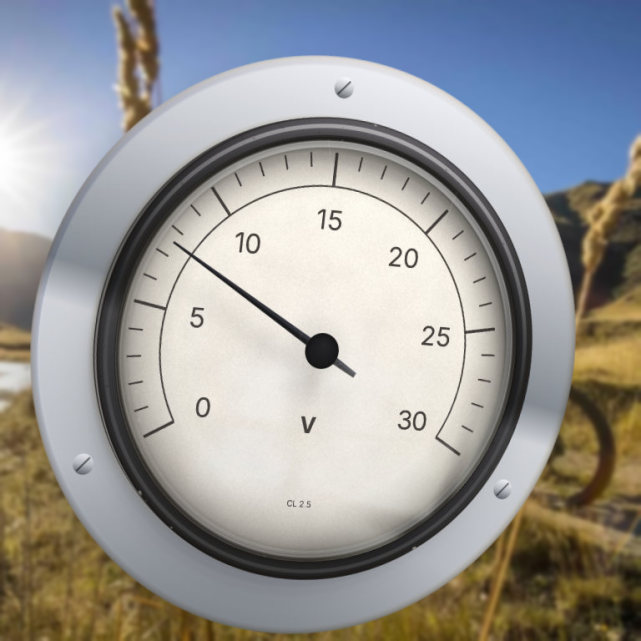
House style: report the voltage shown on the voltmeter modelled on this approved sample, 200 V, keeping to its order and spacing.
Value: 7.5 V
